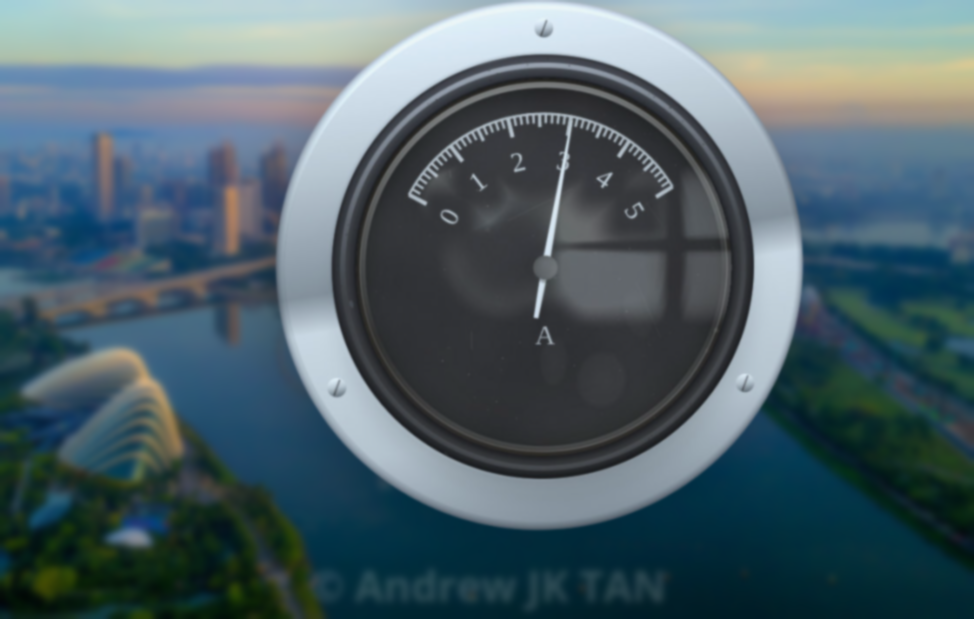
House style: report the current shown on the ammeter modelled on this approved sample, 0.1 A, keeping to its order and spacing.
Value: 3 A
